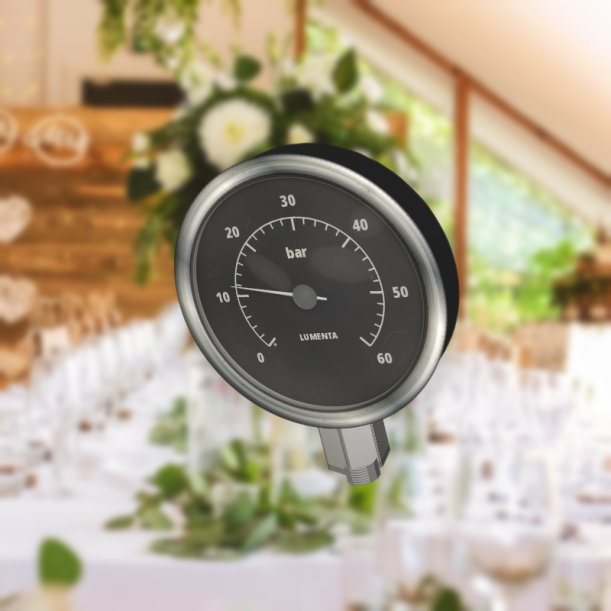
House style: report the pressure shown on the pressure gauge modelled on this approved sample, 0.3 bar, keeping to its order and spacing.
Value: 12 bar
